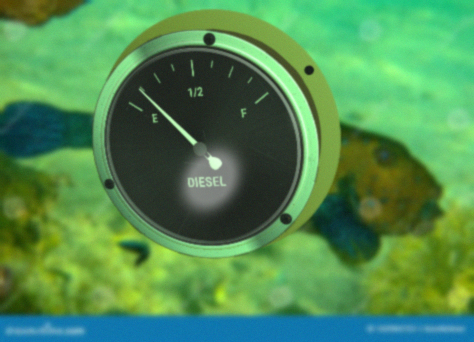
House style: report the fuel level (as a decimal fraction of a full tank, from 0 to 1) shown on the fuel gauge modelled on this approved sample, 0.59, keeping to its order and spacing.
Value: 0.125
